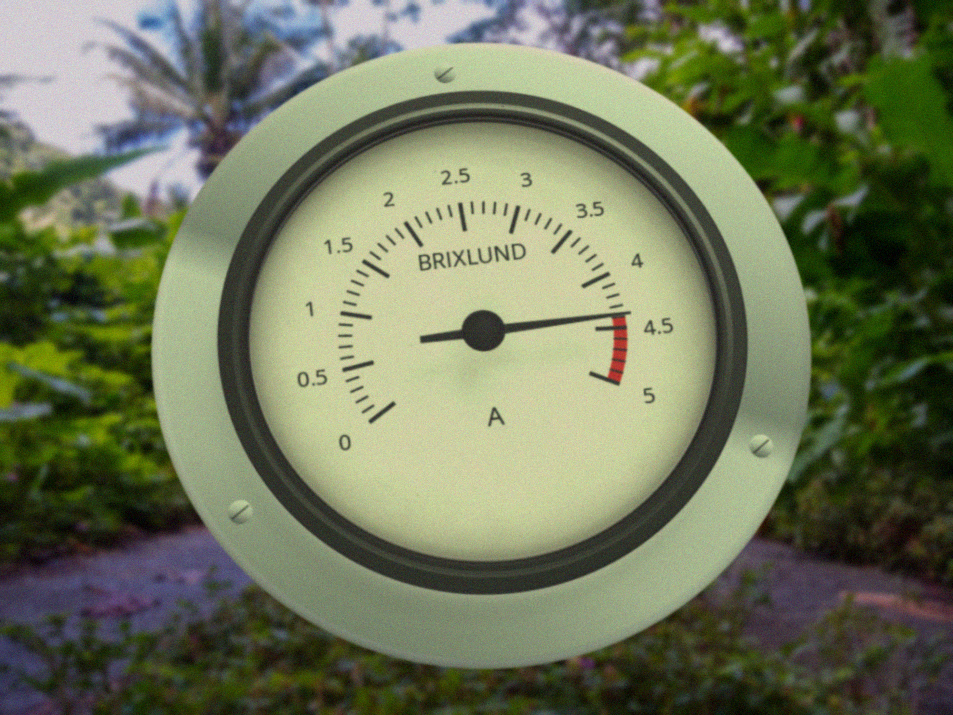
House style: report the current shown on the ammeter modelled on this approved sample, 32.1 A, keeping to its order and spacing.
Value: 4.4 A
